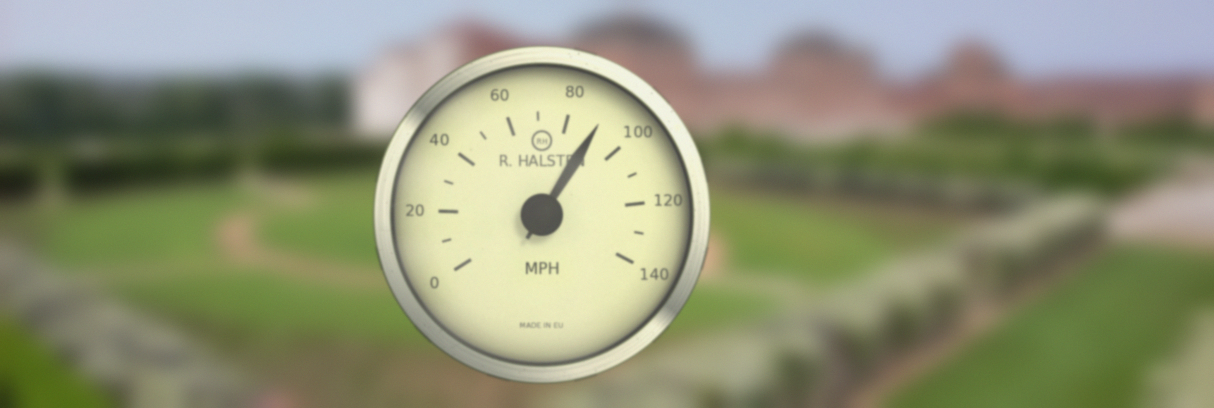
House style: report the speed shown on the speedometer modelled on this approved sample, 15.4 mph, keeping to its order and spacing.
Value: 90 mph
